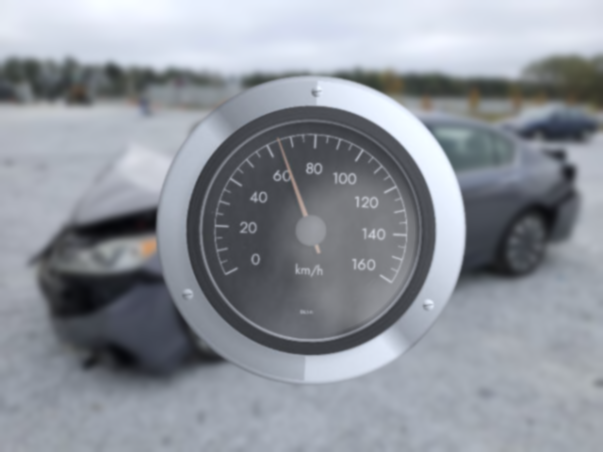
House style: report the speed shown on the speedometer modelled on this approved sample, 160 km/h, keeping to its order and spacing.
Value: 65 km/h
